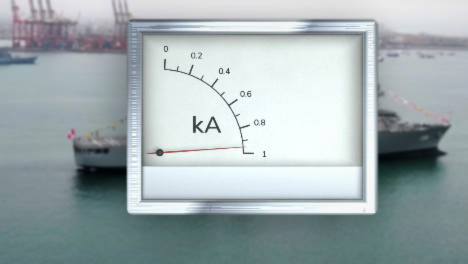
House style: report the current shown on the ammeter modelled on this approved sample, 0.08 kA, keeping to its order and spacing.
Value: 0.95 kA
